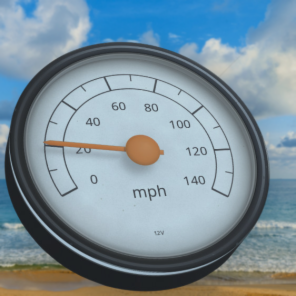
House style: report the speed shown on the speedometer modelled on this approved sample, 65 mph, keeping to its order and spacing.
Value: 20 mph
